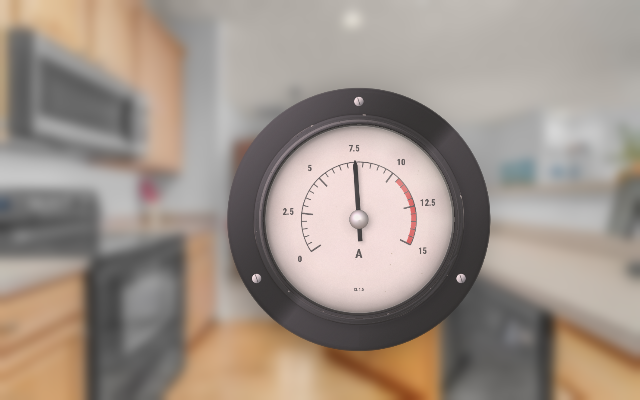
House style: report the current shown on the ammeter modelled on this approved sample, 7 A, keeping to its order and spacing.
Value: 7.5 A
